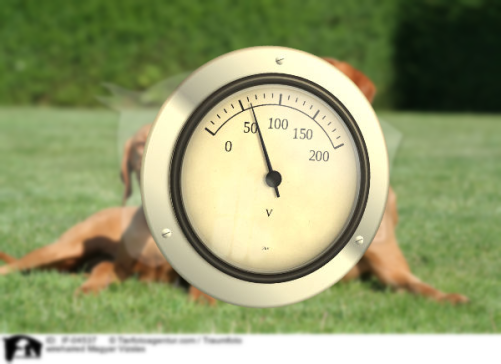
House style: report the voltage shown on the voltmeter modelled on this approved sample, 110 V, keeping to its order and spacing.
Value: 60 V
